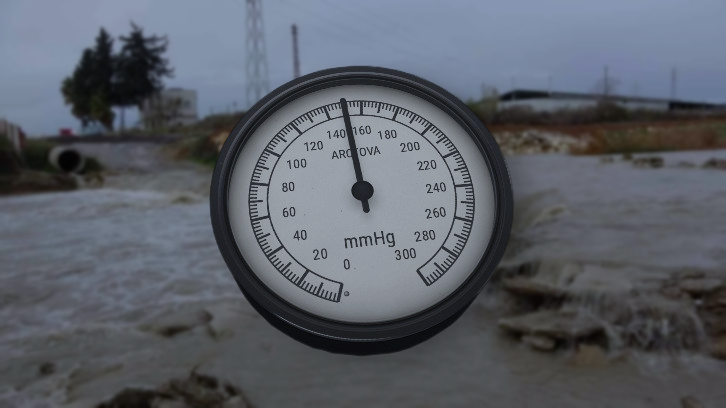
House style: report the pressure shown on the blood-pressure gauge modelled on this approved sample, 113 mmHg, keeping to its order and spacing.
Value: 150 mmHg
